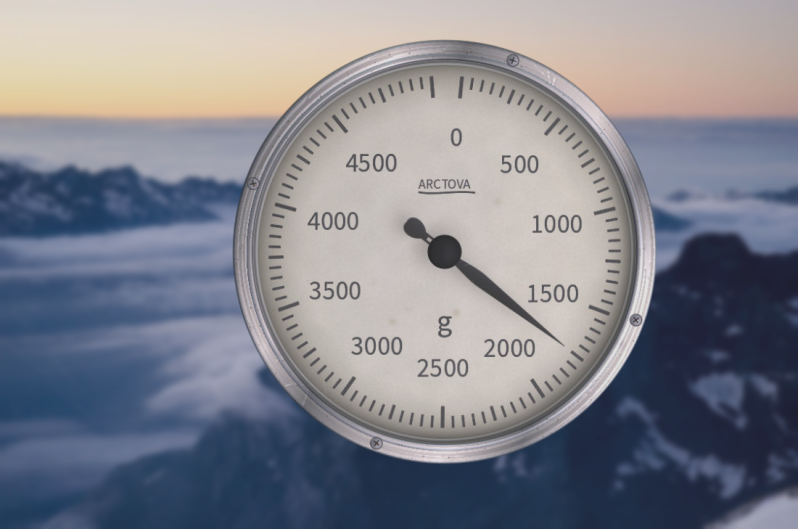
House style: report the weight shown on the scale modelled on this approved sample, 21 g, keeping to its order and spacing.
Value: 1750 g
